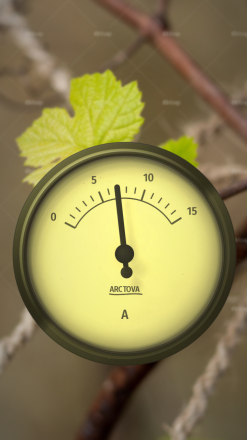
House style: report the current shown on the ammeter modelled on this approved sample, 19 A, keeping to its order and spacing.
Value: 7 A
